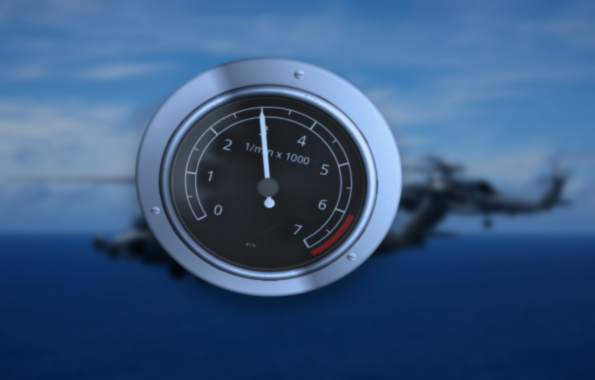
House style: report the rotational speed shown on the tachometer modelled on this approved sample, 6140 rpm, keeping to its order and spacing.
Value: 3000 rpm
